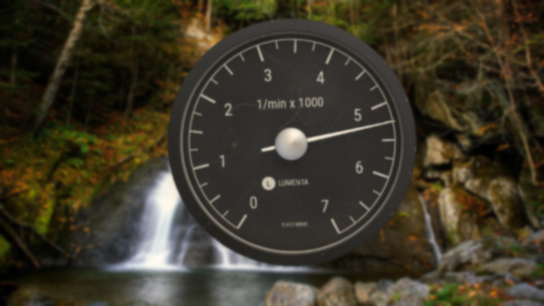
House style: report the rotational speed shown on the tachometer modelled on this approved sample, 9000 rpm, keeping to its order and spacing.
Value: 5250 rpm
